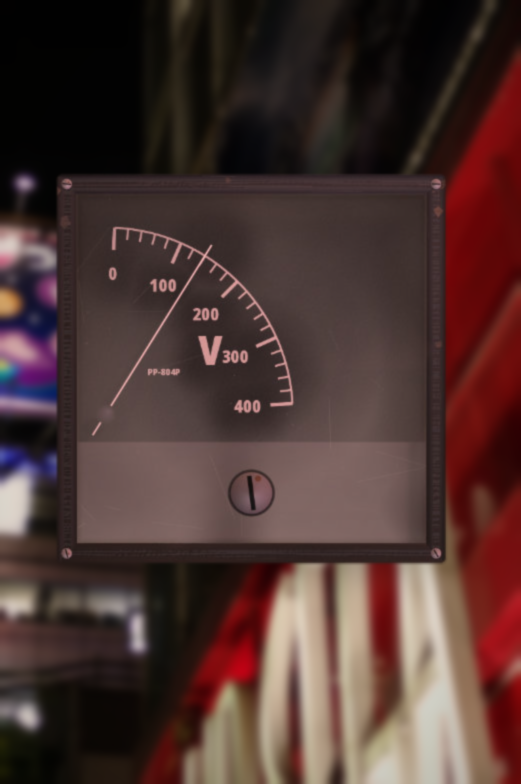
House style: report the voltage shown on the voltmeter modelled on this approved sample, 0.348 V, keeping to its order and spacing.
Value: 140 V
